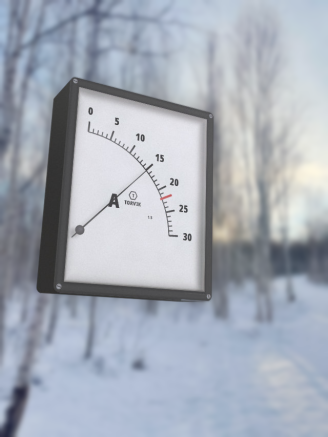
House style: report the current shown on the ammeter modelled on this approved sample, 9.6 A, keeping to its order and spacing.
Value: 15 A
